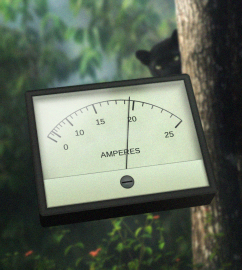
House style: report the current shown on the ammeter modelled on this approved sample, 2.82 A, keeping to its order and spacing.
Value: 19.5 A
